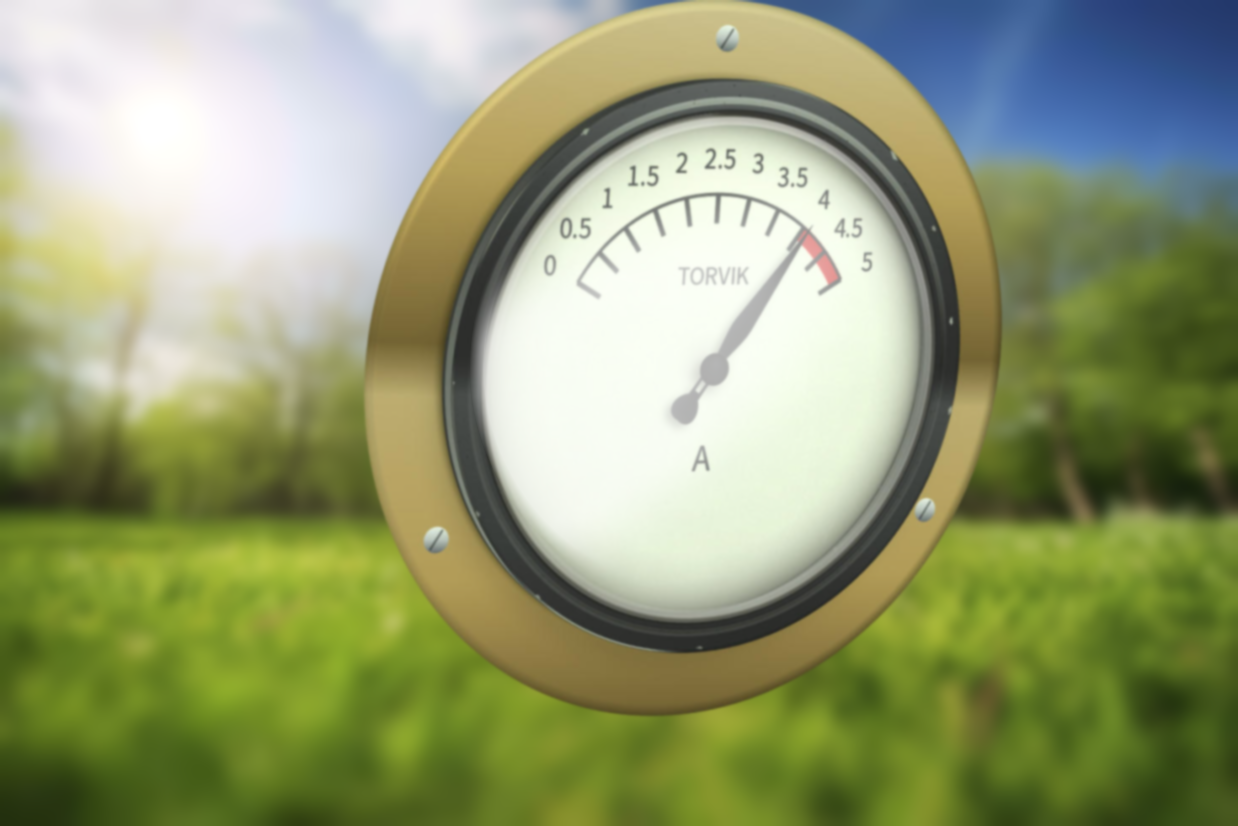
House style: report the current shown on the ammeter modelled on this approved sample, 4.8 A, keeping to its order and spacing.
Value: 4 A
